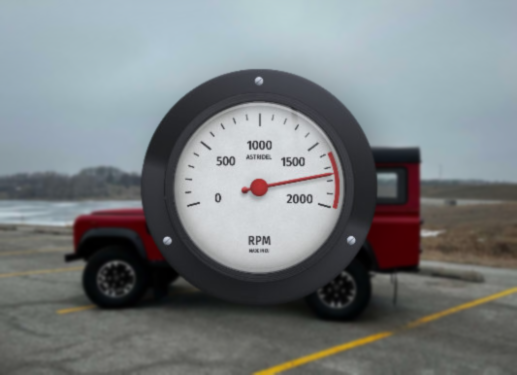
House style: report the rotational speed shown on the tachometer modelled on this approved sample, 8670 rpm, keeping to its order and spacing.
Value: 1750 rpm
